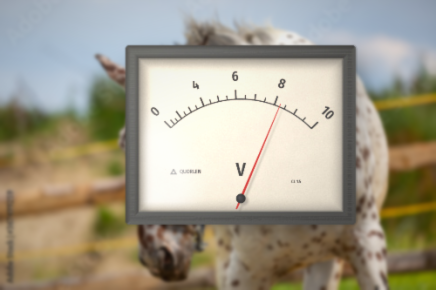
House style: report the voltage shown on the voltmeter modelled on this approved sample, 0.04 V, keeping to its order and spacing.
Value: 8.25 V
